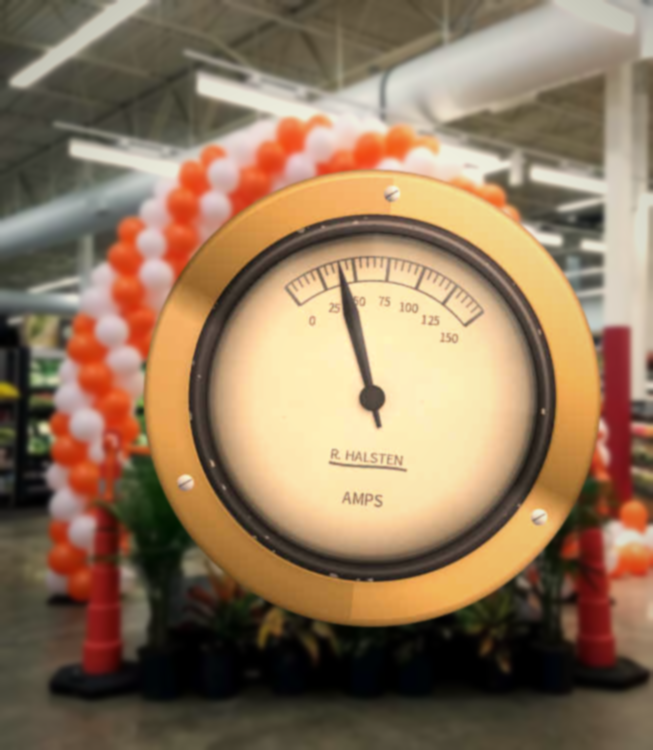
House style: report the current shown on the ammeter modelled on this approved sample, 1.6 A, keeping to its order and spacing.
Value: 40 A
